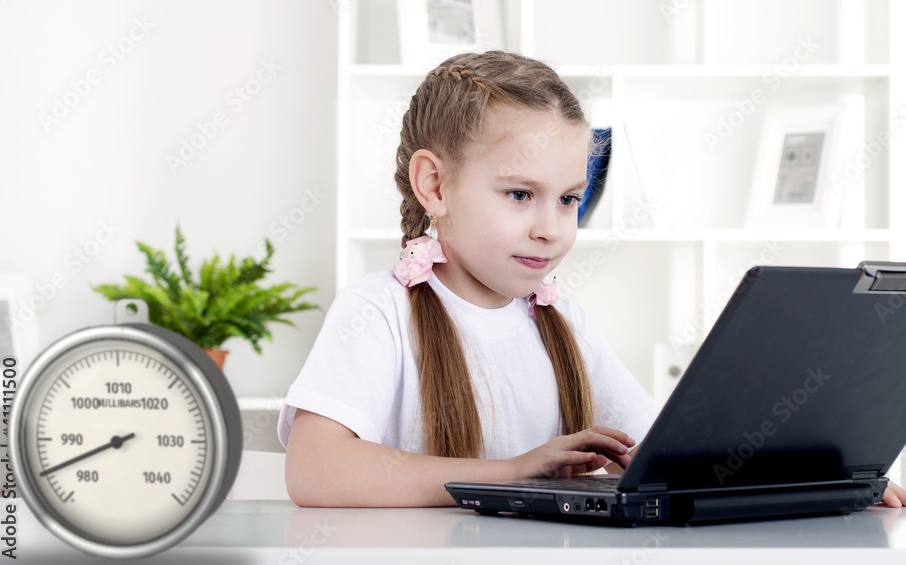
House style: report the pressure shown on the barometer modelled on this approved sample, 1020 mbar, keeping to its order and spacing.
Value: 985 mbar
